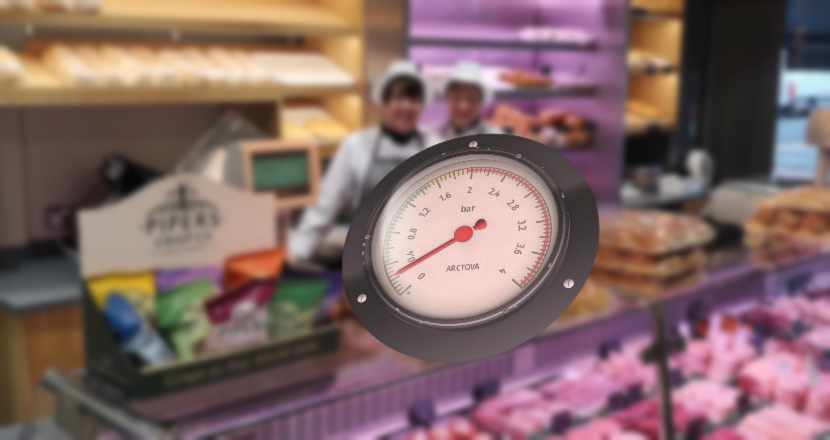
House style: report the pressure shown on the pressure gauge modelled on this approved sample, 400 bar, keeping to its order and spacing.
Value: 0.2 bar
